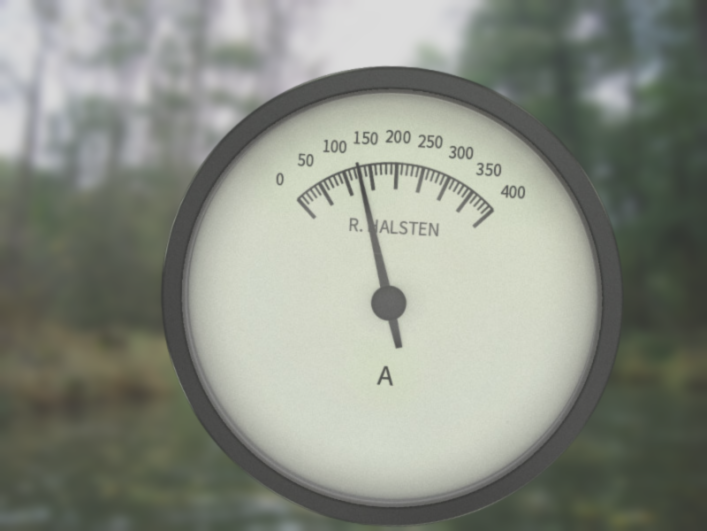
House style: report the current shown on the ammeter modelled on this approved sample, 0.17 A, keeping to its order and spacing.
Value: 130 A
